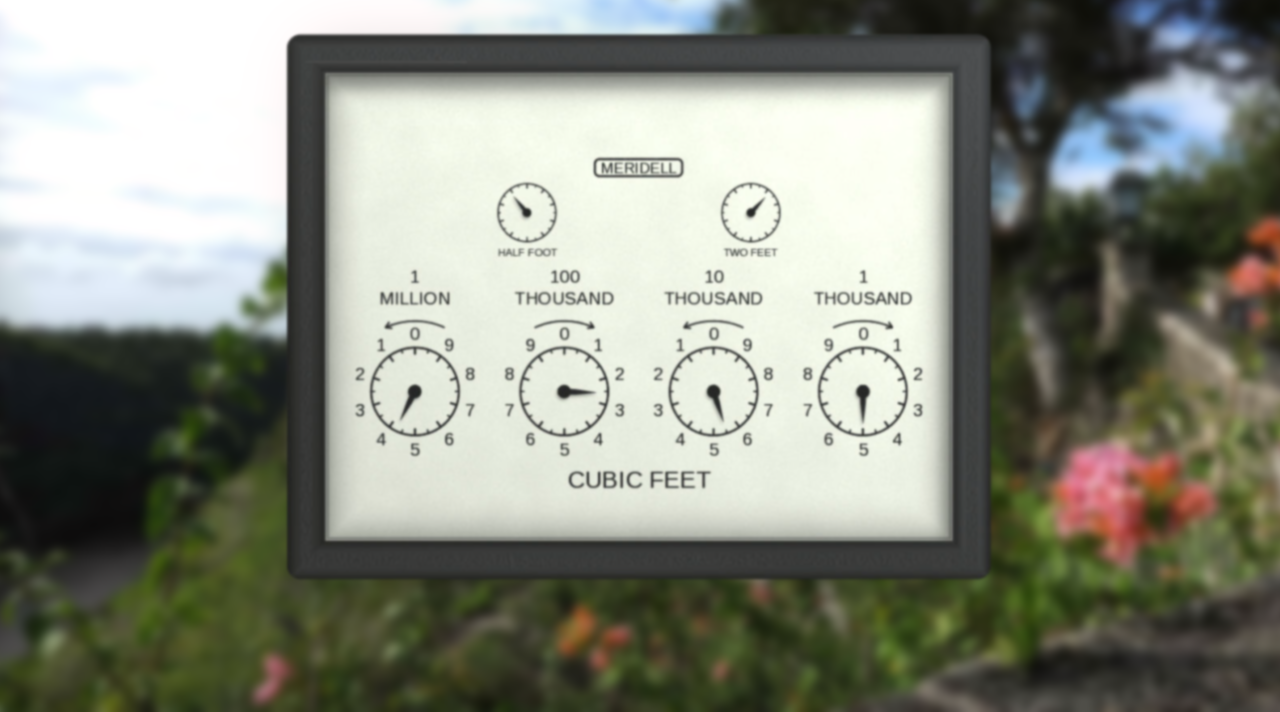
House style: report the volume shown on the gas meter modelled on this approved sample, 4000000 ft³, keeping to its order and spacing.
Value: 425500 ft³
